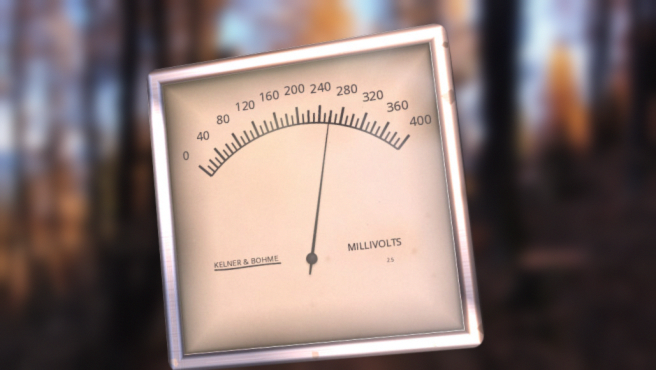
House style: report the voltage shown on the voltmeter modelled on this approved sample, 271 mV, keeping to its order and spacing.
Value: 260 mV
